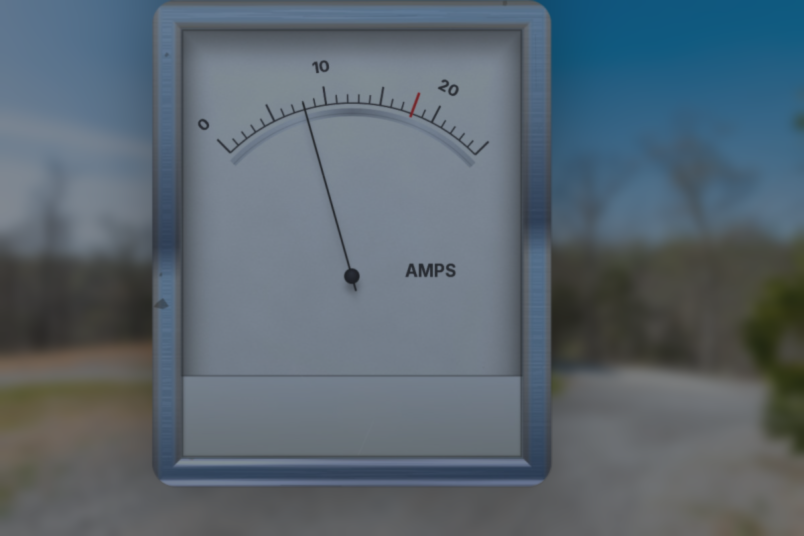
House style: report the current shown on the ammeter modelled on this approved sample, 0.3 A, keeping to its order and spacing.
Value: 8 A
